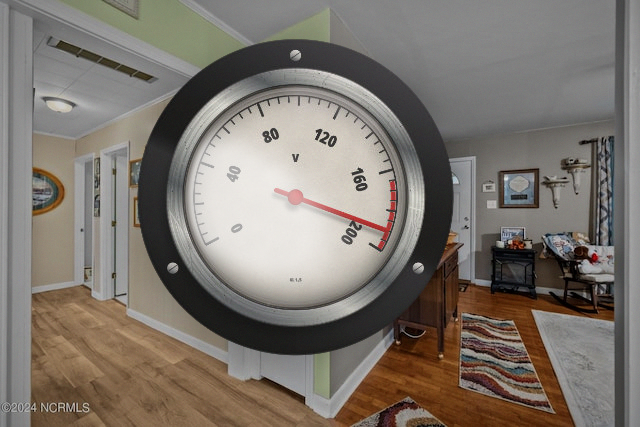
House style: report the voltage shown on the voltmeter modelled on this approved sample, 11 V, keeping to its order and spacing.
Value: 190 V
